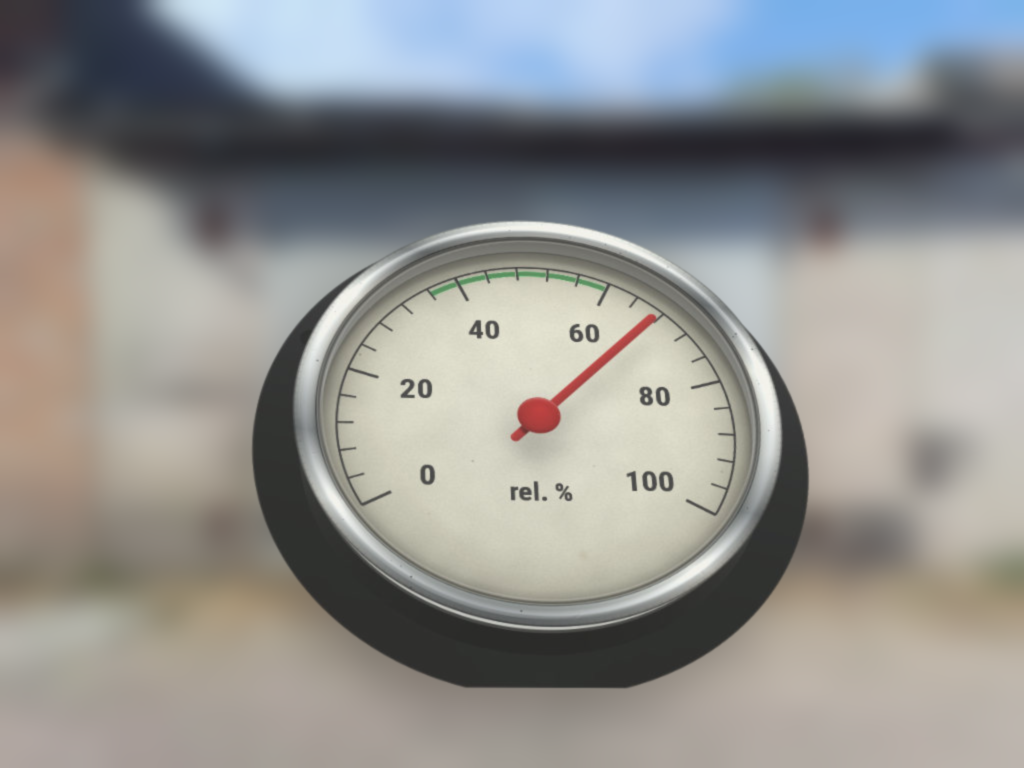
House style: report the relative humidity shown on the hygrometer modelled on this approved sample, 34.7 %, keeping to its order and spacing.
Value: 68 %
